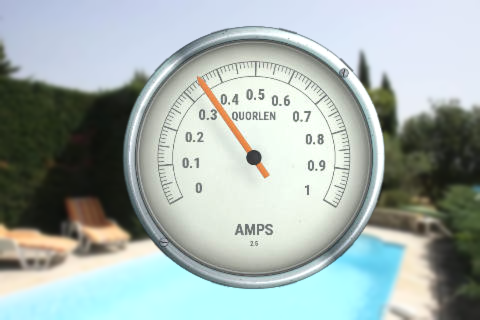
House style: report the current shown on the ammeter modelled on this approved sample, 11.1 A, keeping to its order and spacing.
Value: 0.35 A
